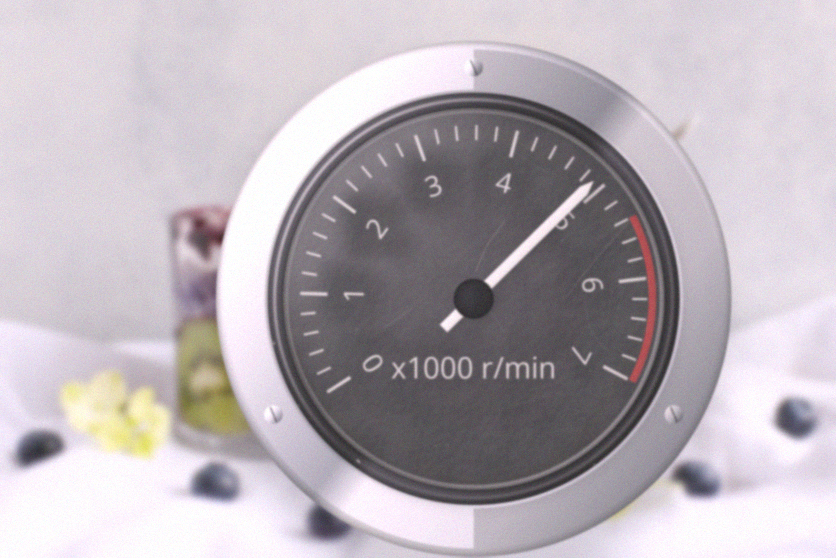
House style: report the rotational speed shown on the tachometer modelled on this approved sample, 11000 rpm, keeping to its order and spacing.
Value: 4900 rpm
